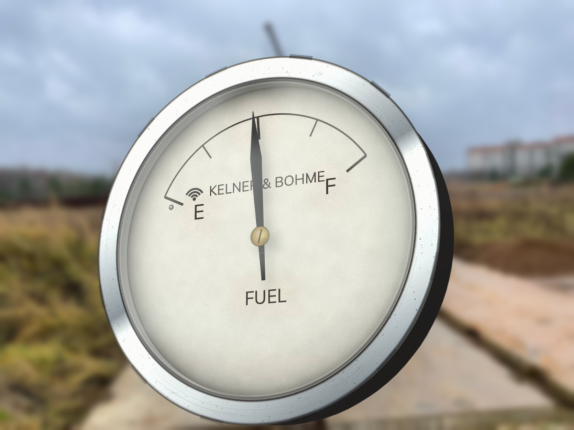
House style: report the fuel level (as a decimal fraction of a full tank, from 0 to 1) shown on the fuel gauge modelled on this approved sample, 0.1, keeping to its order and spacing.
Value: 0.5
